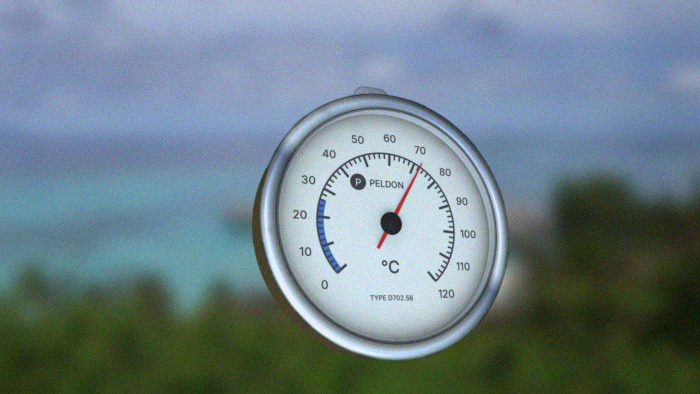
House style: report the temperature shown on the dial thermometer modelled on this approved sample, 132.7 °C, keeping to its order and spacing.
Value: 72 °C
